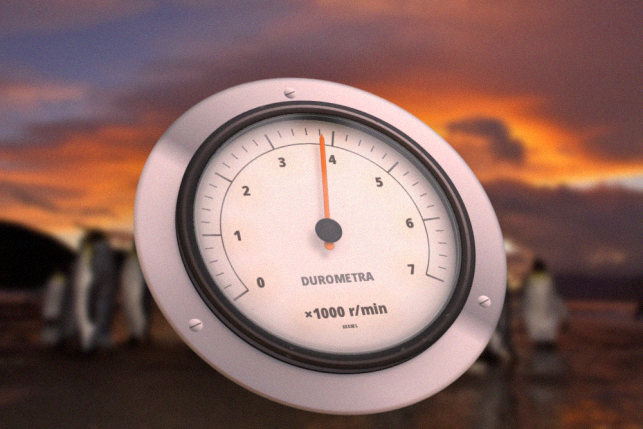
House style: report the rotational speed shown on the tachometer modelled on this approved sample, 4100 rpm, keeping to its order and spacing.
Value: 3800 rpm
